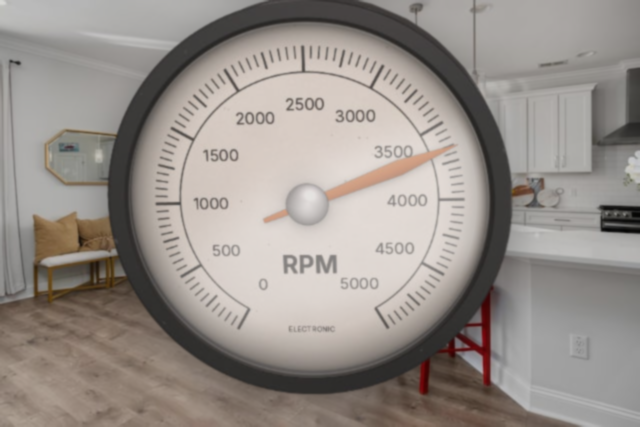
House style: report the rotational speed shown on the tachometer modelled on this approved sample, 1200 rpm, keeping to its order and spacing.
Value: 3650 rpm
